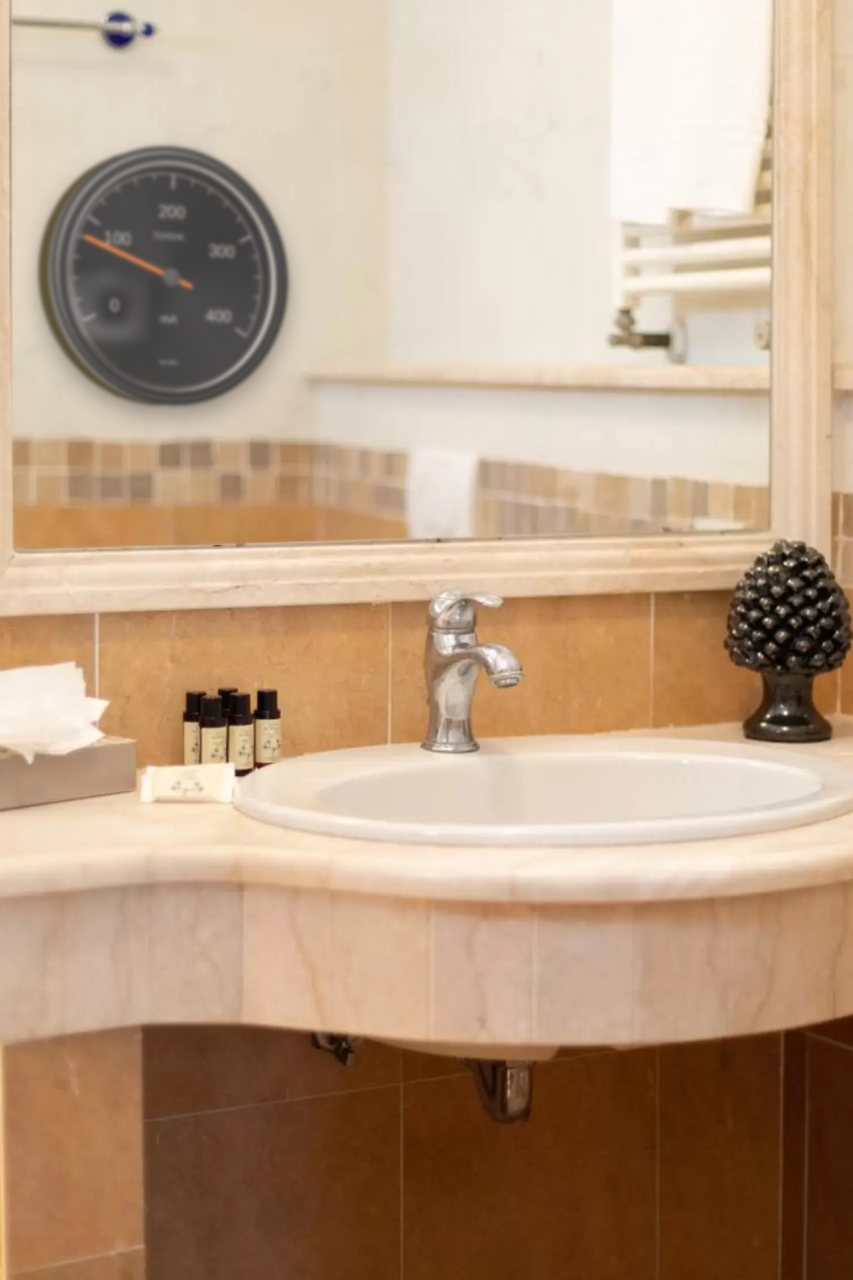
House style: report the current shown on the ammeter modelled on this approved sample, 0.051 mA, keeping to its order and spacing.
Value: 80 mA
